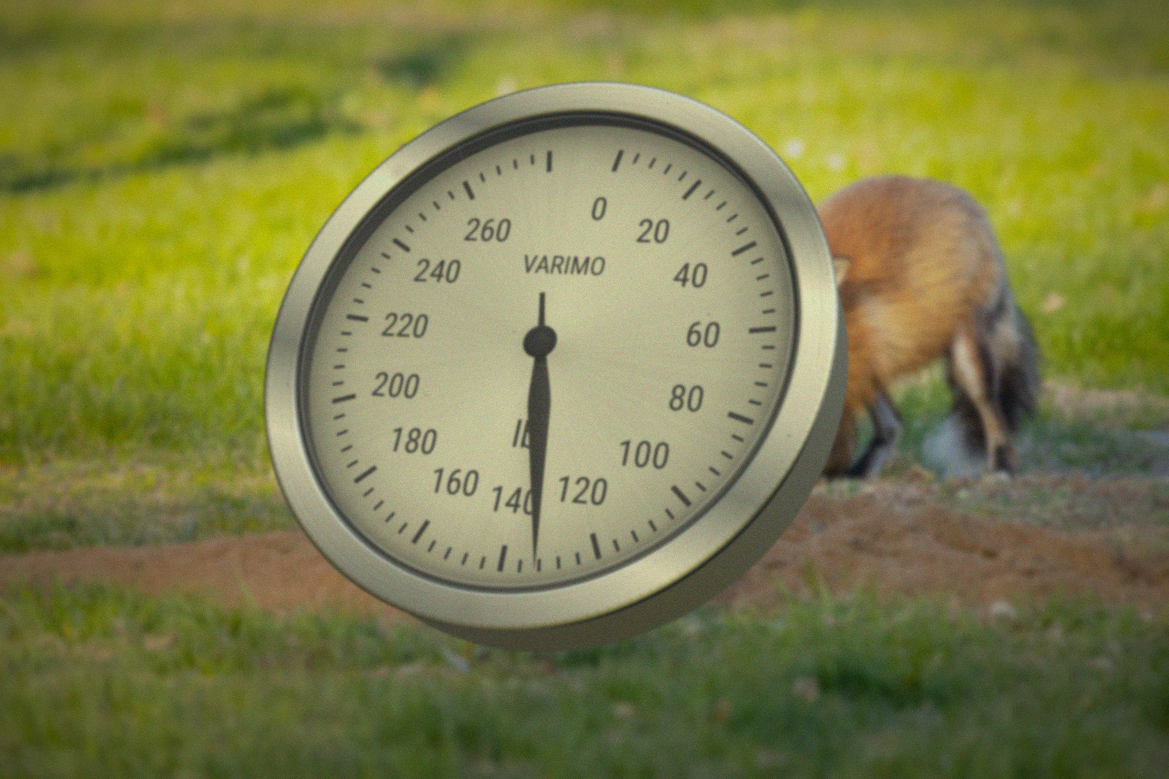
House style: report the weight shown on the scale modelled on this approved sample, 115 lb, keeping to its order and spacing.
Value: 132 lb
